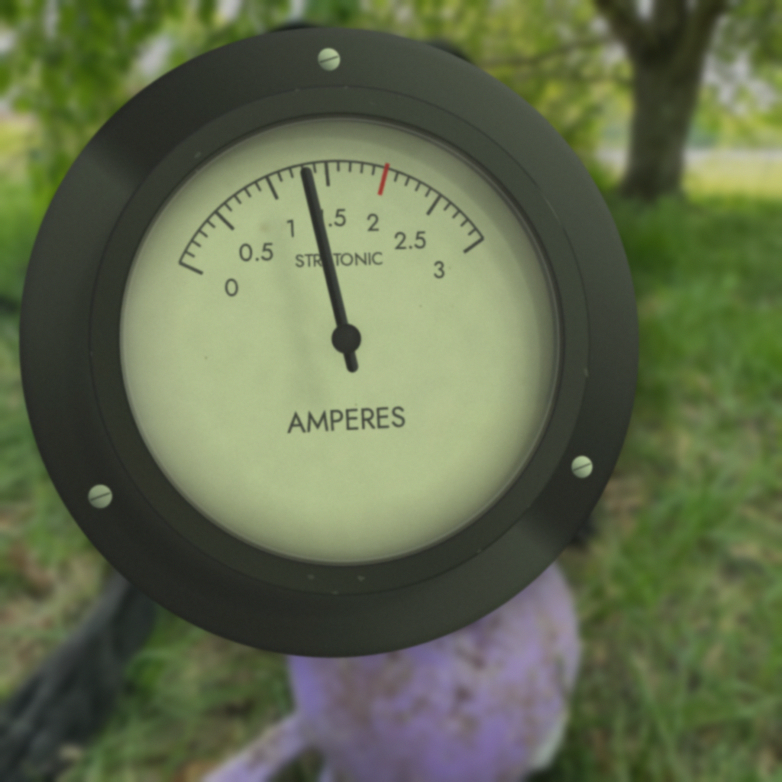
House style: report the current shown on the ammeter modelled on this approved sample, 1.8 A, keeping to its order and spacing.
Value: 1.3 A
